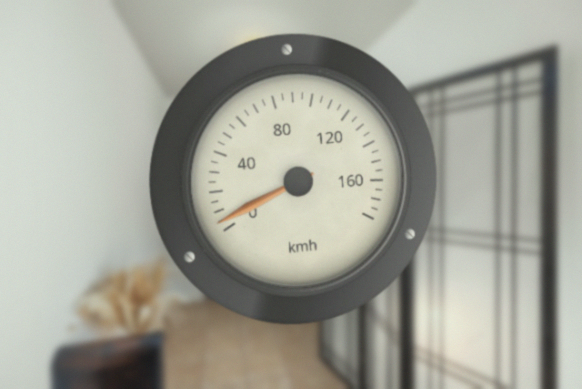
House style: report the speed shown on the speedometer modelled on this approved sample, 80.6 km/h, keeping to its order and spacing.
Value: 5 km/h
